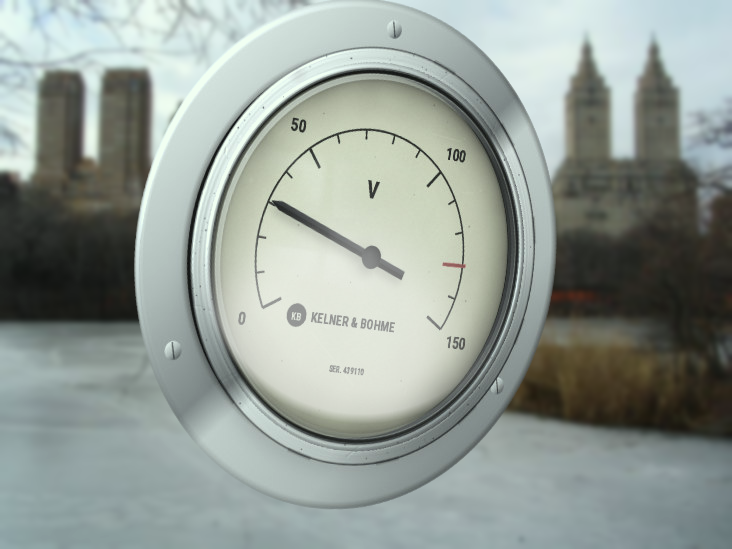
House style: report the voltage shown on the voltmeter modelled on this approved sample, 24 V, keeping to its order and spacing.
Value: 30 V
